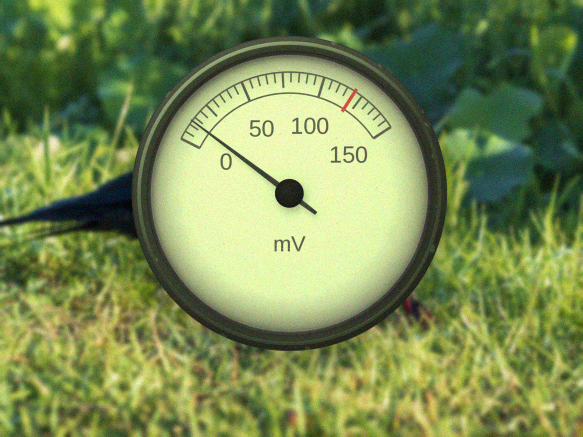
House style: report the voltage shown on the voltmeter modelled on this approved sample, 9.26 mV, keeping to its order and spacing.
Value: 12.5 mV
